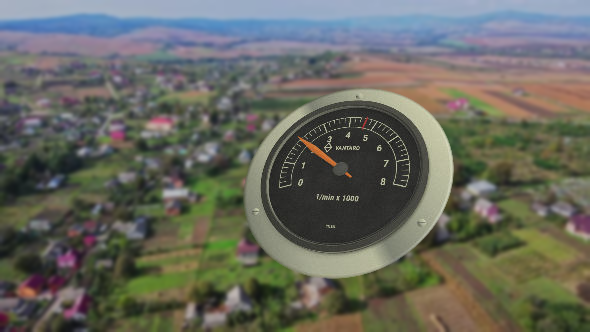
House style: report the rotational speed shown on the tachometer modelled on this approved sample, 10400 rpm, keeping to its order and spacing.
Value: 2000 rpm
